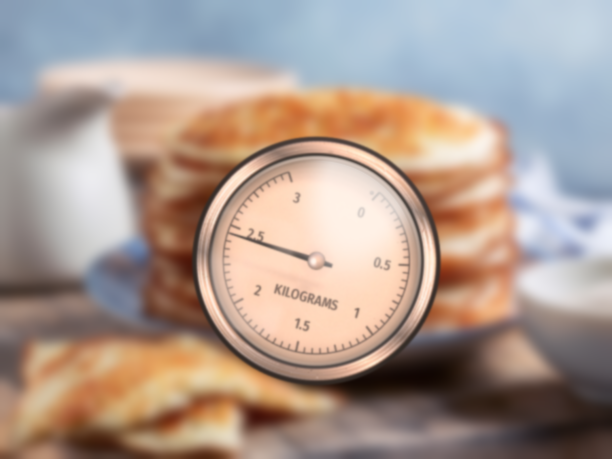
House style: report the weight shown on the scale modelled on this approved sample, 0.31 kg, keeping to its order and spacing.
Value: 2.45 kg
